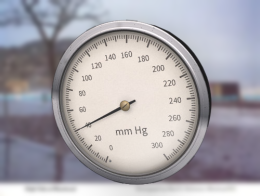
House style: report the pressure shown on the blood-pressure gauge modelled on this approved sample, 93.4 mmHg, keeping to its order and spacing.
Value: 40 mmHg
